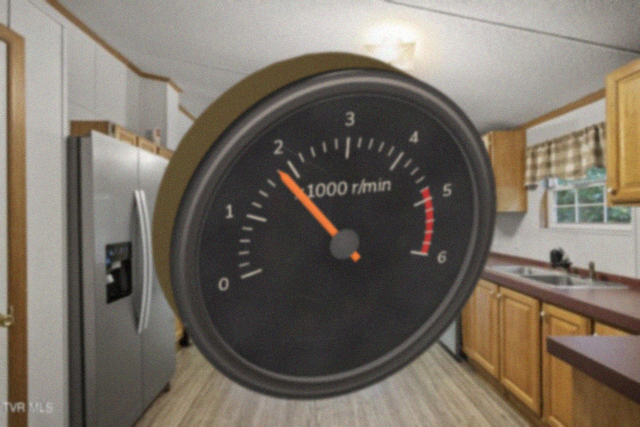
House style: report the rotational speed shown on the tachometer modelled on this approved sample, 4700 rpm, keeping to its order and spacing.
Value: 1800 rpm
